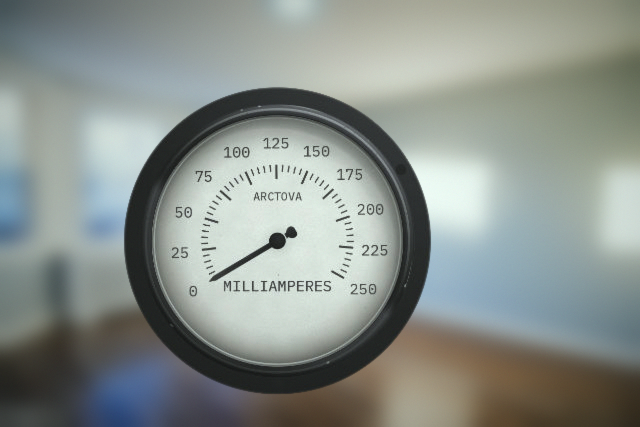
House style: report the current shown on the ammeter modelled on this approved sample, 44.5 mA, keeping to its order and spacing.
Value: 0 mA
